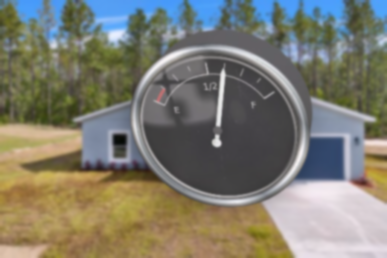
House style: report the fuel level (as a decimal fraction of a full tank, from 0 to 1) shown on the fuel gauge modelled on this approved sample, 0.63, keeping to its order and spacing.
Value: 0.625
